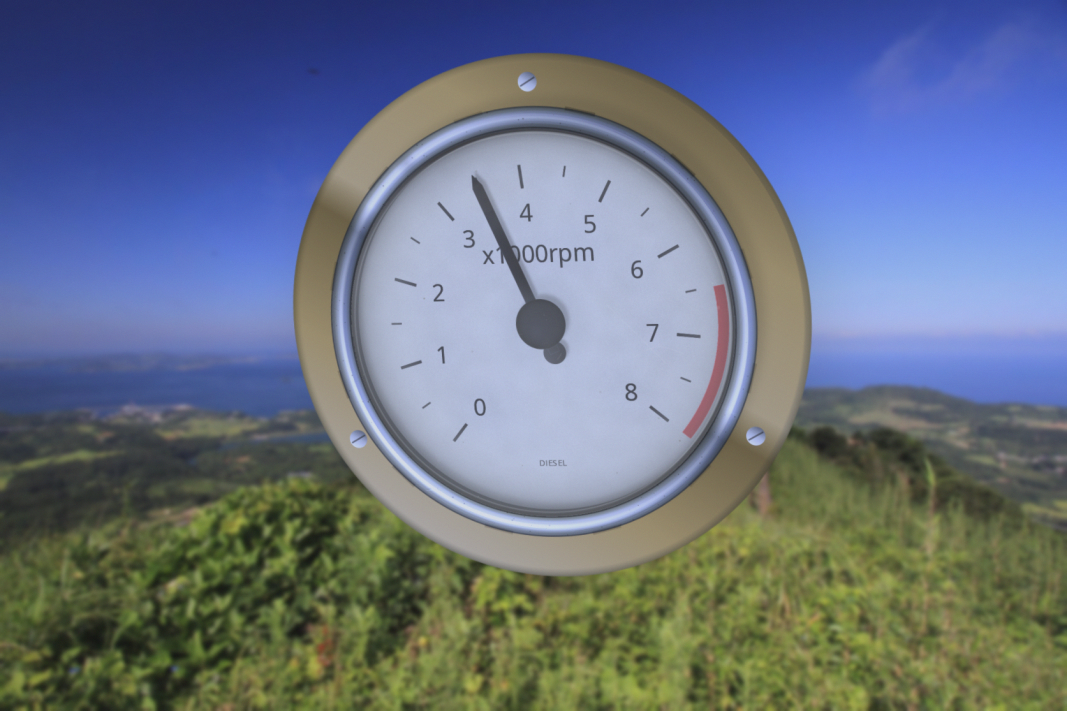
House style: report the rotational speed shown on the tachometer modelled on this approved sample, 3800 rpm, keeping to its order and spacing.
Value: 3500 rpm
